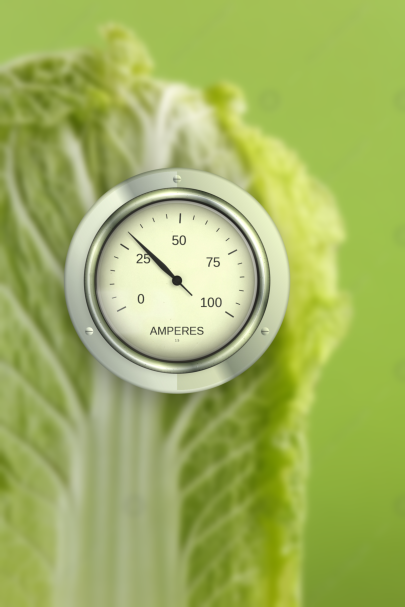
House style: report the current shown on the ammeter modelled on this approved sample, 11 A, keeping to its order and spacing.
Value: 30 A
